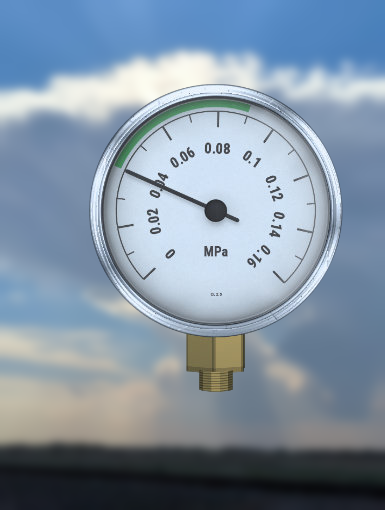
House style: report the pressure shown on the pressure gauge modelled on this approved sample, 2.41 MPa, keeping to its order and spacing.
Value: 0.04 MPa
